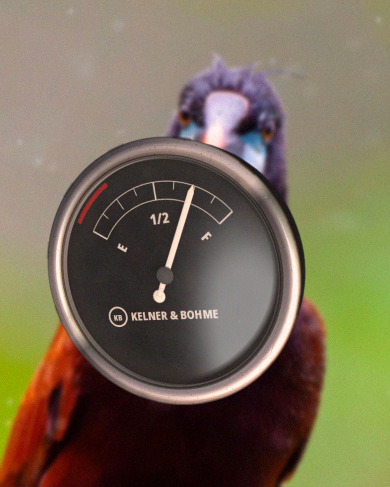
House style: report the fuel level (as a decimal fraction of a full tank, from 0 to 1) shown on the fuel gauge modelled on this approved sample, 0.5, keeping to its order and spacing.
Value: 0.75
